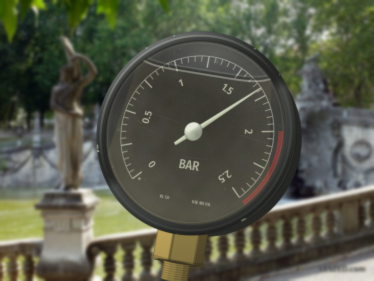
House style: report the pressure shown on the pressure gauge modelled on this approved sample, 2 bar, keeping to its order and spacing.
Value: 1.7 bar
